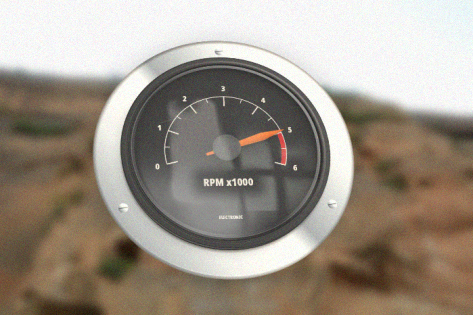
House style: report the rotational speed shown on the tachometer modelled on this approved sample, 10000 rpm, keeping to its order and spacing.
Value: 5000 rpm
